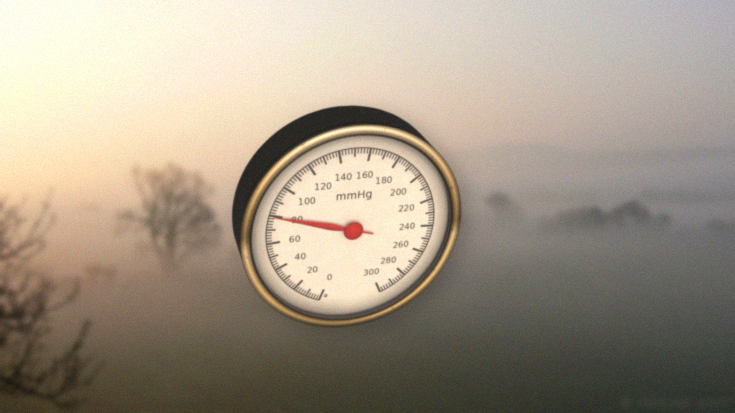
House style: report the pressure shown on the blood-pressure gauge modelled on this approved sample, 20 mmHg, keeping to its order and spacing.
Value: 80 mmHg
